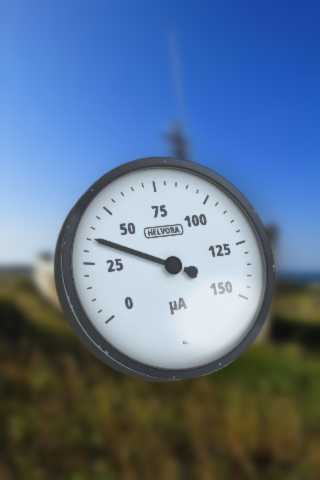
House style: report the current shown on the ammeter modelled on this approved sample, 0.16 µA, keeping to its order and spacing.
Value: 35 µA
